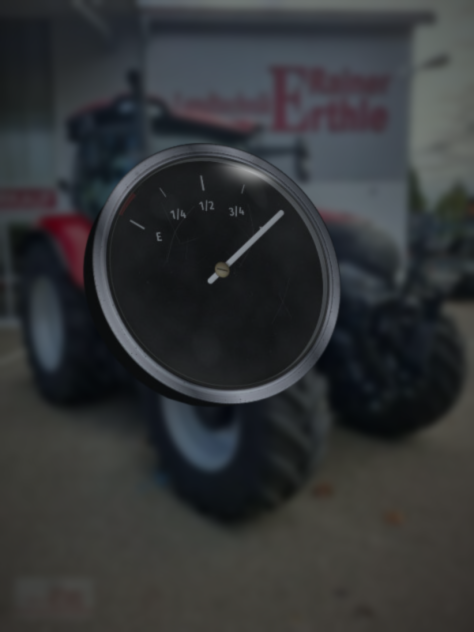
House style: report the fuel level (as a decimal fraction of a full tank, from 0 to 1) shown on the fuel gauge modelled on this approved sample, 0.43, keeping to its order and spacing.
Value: 1
